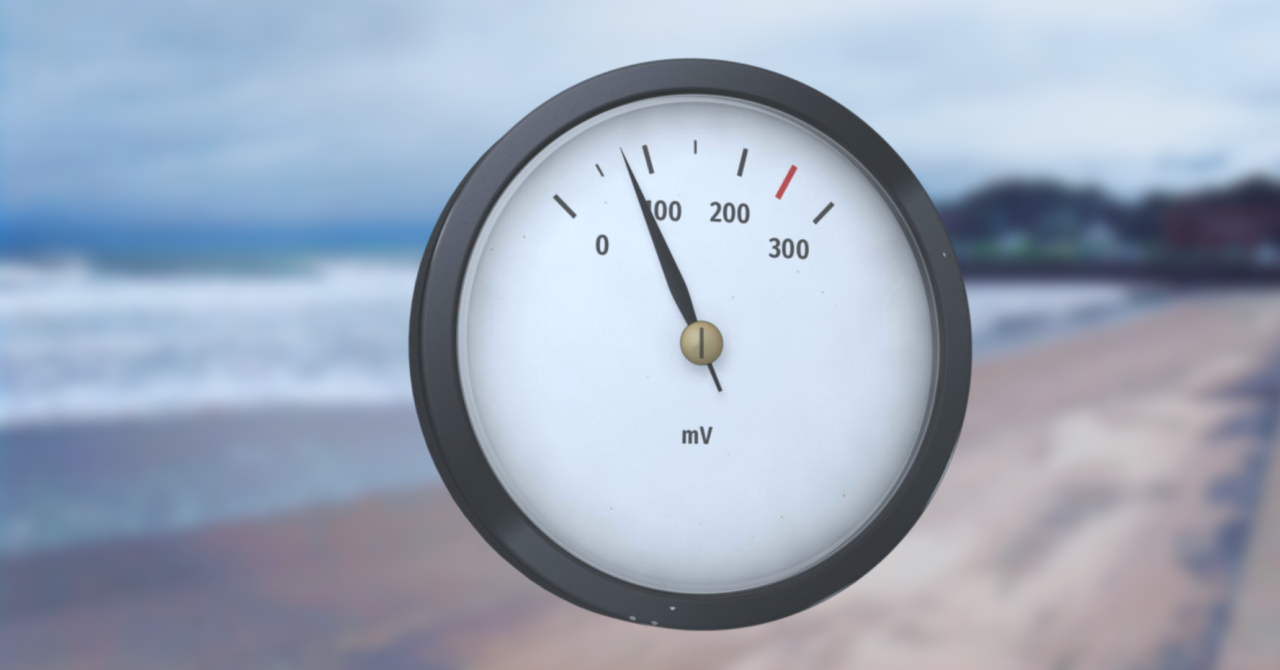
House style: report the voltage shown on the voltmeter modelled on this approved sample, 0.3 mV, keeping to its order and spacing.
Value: 75 mV
